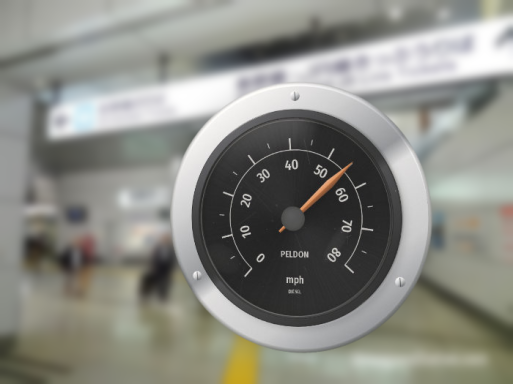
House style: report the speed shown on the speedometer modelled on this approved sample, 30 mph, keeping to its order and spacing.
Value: 55 mph
